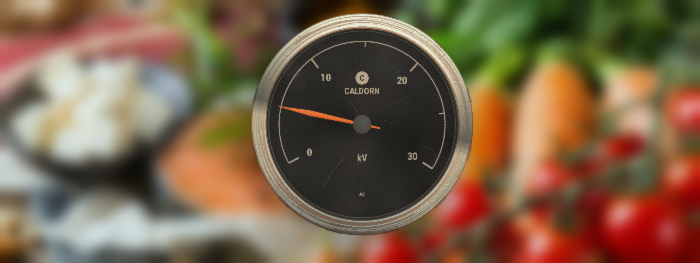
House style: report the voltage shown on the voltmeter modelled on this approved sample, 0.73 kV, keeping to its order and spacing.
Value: 5 kV
